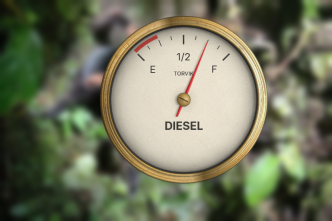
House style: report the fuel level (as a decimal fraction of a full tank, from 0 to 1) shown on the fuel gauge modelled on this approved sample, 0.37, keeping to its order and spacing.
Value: 0.75
